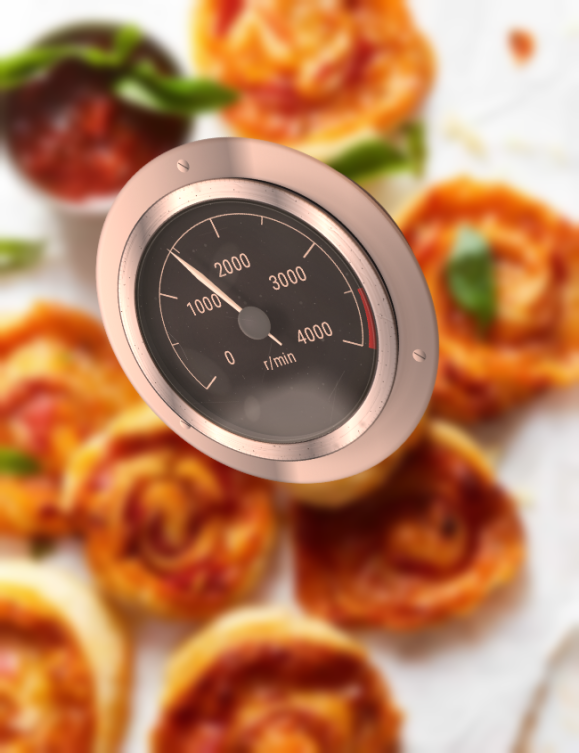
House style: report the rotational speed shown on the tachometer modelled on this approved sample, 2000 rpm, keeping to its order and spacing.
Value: 1500 rpm
